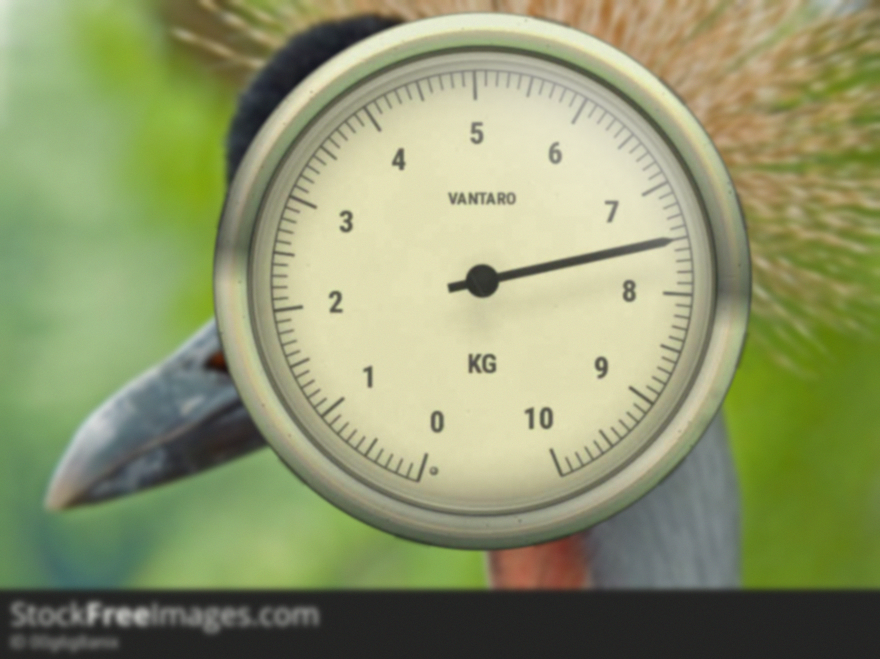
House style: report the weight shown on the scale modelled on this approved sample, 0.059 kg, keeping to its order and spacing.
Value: 7.5 kg
